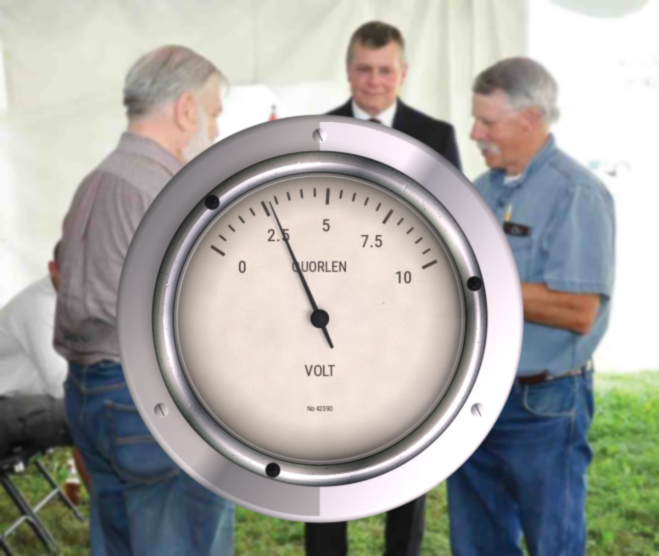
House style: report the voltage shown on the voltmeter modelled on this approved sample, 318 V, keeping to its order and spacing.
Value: 2.75 V
